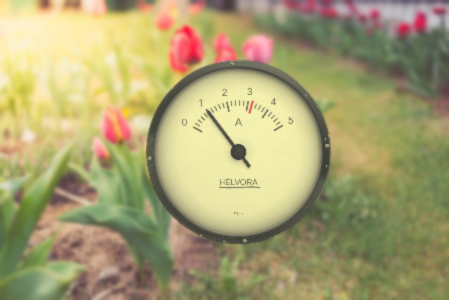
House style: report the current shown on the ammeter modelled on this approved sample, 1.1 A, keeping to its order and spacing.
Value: 1 A
